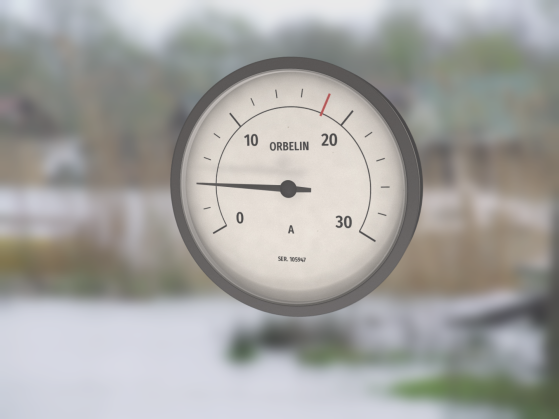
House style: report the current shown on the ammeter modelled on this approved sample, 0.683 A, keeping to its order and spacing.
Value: 4 A
